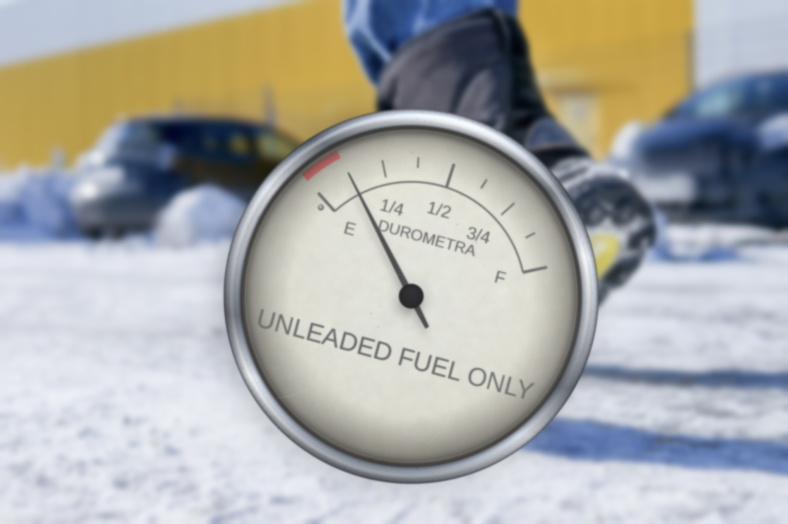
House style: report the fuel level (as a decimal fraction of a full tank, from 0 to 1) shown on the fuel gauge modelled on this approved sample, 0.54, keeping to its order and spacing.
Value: 0.125
